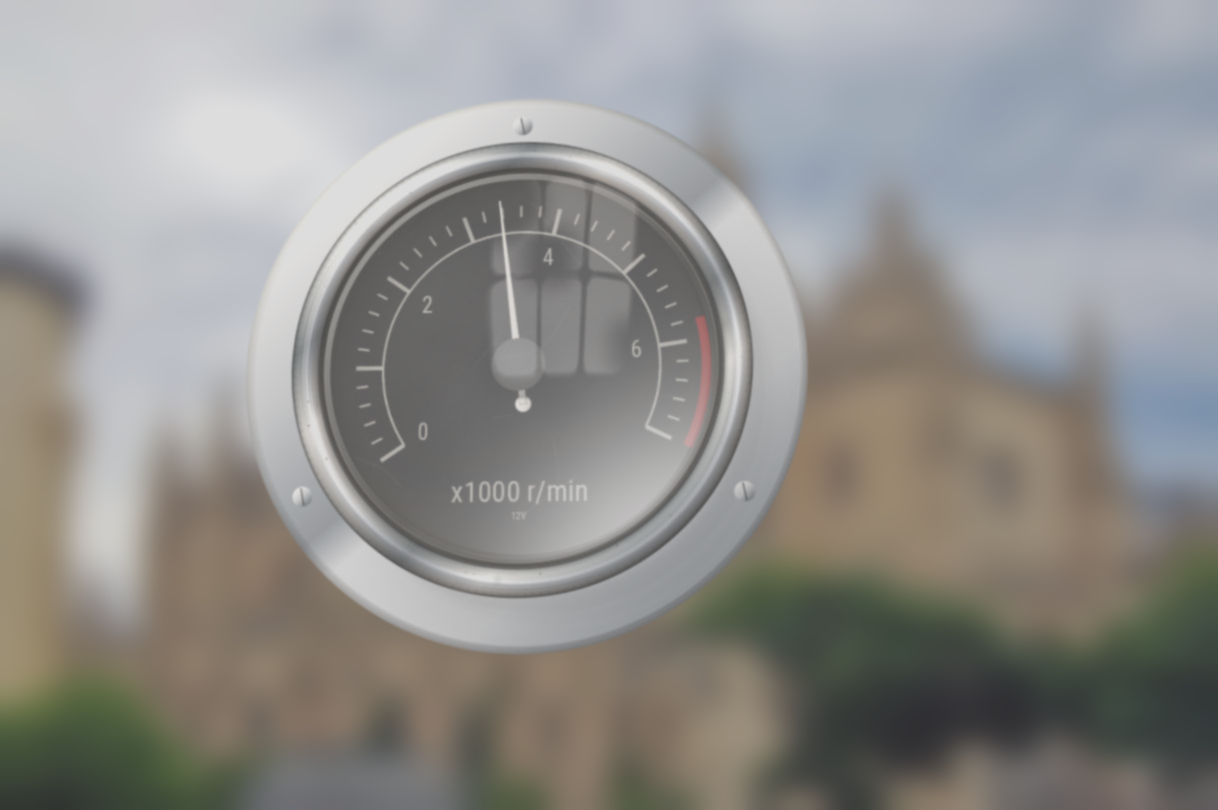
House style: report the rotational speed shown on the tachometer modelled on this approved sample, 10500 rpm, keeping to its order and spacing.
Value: 3400 rpm
